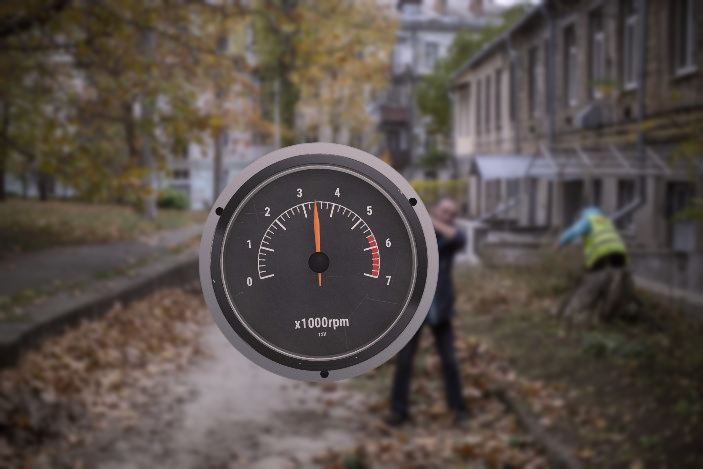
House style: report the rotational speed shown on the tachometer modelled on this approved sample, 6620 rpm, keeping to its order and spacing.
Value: 3400 rpm
